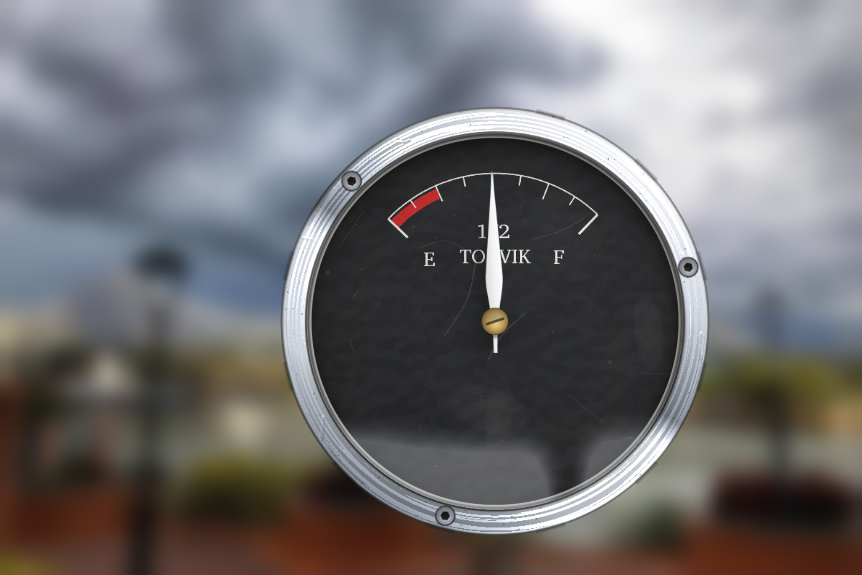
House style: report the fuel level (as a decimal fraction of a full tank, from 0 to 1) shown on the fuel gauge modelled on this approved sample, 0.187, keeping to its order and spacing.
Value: 0.5
